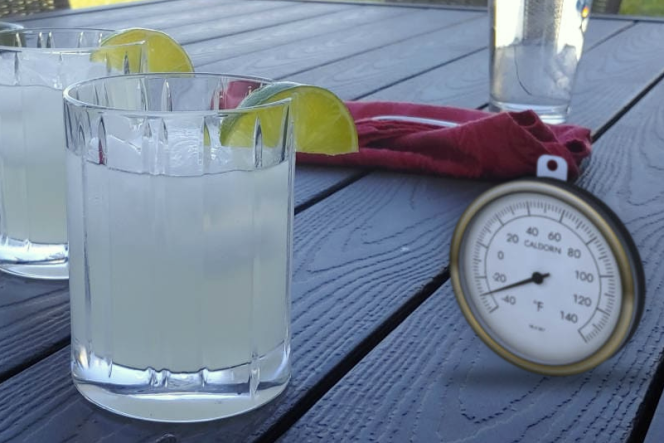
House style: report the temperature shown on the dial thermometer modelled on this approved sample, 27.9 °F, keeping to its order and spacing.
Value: -30 °F
